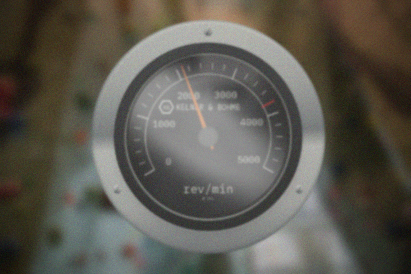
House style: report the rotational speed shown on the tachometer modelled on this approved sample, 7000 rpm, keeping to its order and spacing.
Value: 2100 rpm
